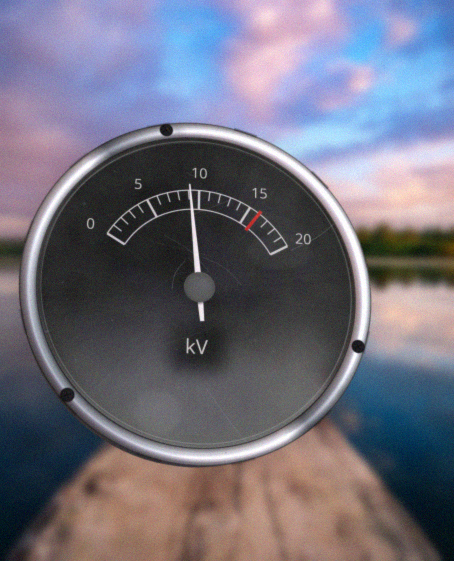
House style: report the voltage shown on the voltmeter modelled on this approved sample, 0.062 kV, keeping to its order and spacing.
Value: 9 kV
